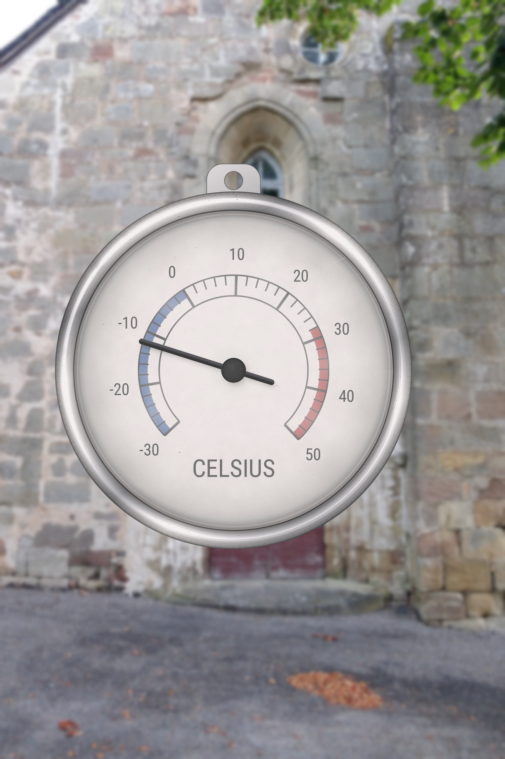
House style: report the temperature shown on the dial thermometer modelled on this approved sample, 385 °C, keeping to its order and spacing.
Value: -12 °C
